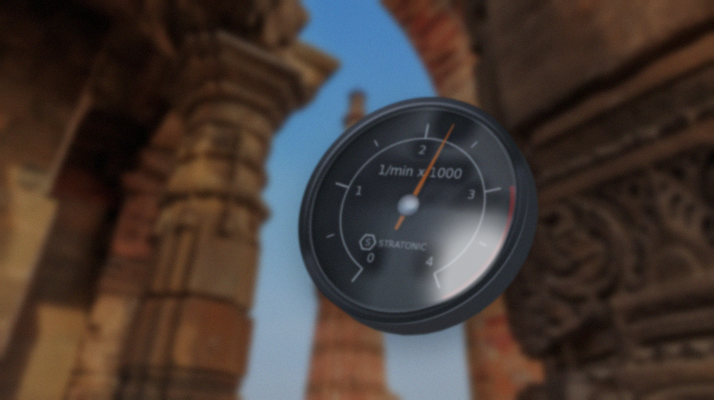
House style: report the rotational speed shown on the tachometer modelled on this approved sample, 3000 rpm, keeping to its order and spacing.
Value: 2250 rpm
